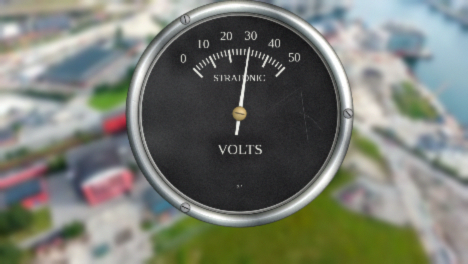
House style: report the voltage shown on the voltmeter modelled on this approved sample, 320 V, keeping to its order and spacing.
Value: 30 V
